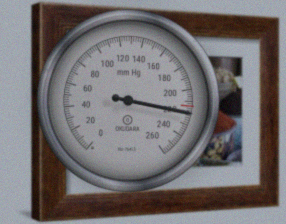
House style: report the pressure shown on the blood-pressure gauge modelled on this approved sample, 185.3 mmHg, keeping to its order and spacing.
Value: 220 mmHg
